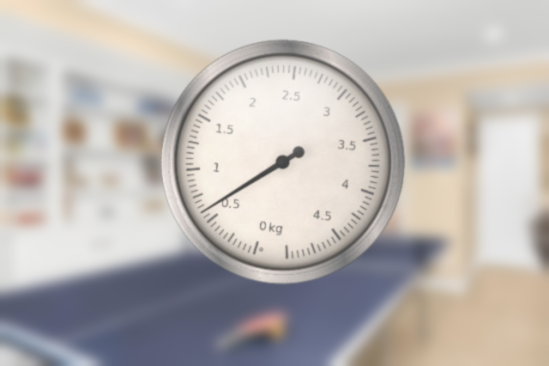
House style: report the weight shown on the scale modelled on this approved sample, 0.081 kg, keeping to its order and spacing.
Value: 0.6 kg
